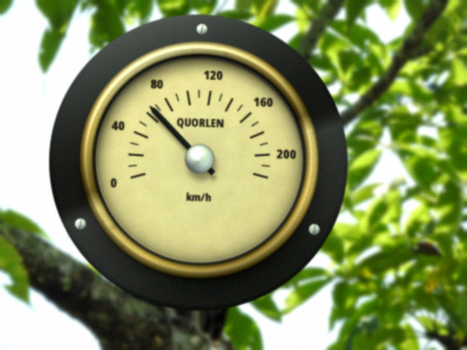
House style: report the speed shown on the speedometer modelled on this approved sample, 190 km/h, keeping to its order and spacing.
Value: 65 km/h
